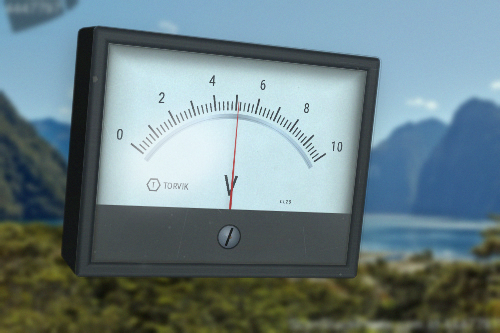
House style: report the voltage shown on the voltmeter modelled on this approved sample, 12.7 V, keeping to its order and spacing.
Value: 5 V
